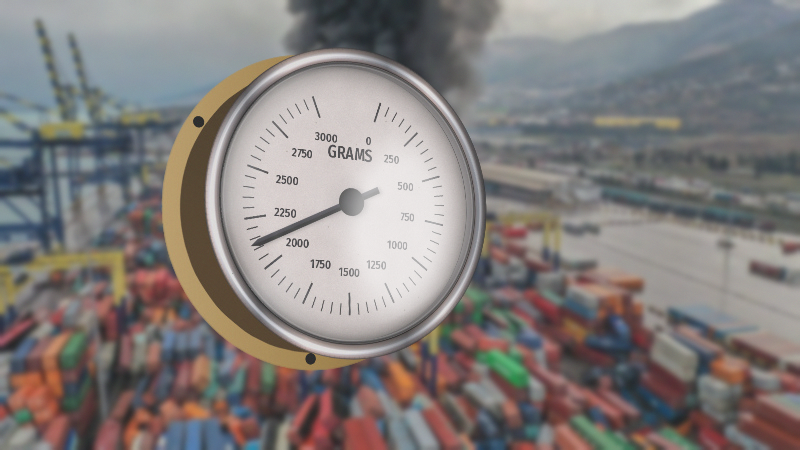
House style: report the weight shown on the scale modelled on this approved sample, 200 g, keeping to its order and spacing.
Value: 2125 g
